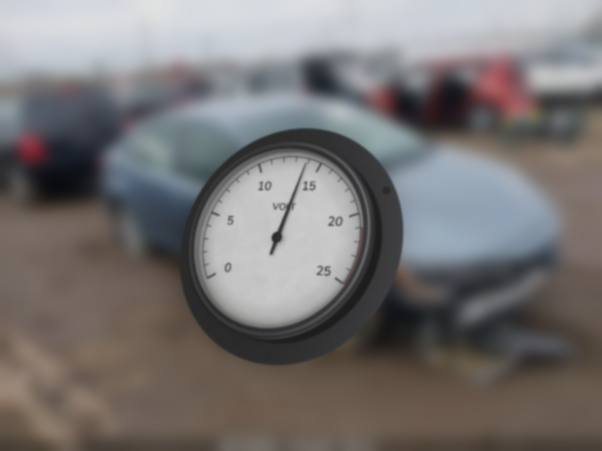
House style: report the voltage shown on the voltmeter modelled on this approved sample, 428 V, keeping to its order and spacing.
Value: 14 V
